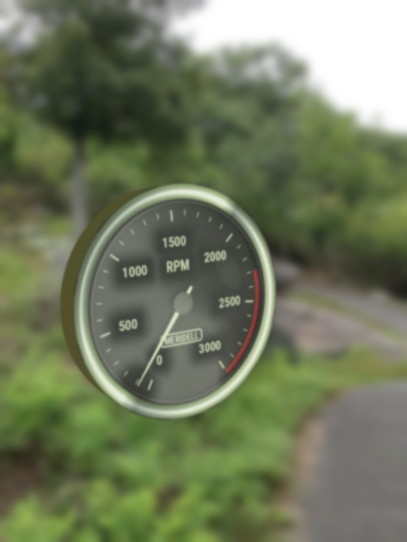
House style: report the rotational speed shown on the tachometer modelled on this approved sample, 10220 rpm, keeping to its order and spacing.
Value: 100 rpm
